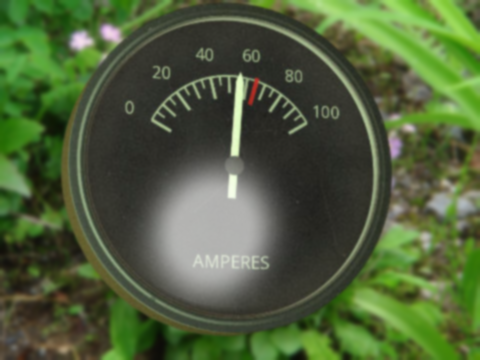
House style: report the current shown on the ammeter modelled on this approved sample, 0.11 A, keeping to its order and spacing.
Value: 55 A
